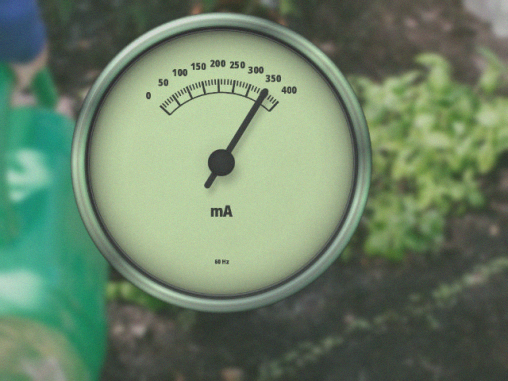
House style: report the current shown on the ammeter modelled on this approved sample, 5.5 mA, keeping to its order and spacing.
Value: 350 mA
